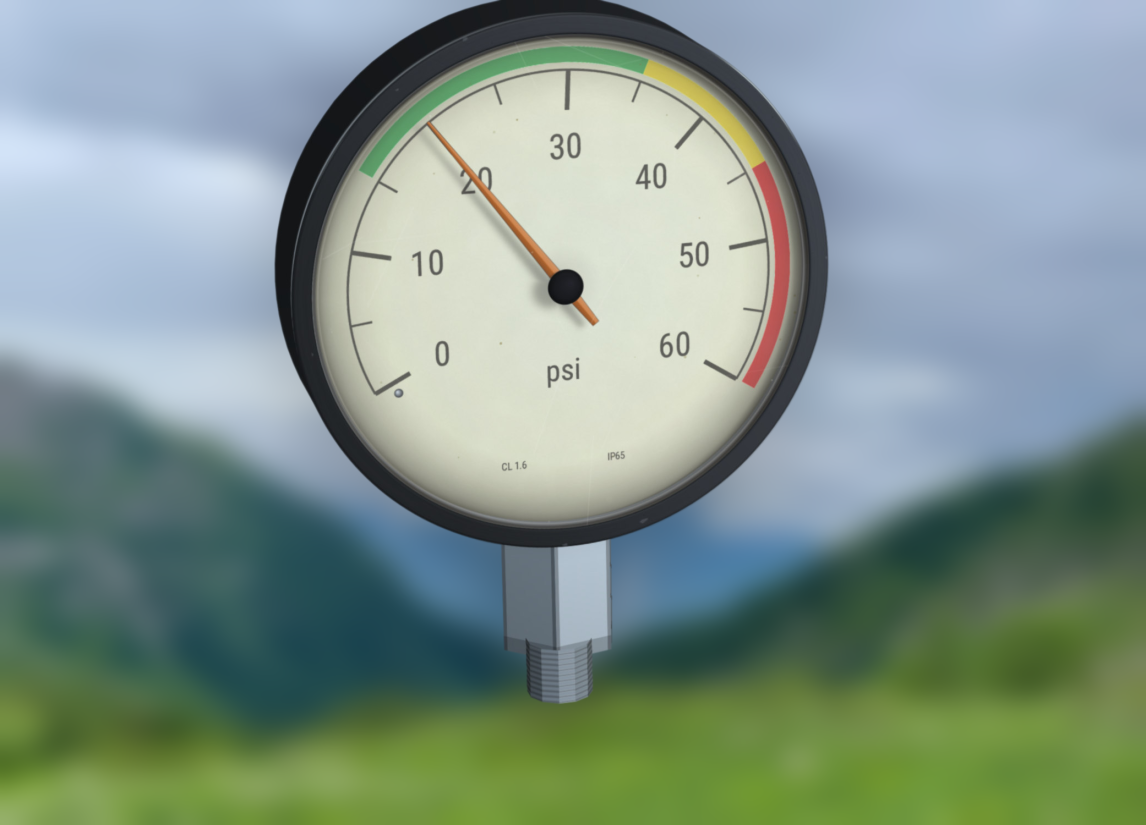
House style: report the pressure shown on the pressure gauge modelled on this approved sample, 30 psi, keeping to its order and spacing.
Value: 20 psi
